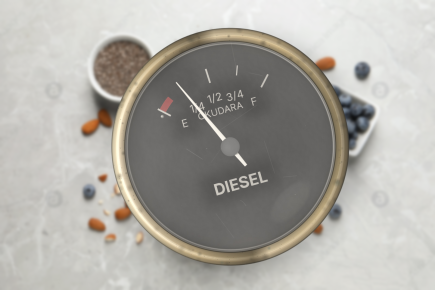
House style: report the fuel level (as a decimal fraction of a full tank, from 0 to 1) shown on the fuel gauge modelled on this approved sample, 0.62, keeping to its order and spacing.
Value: 0.25
